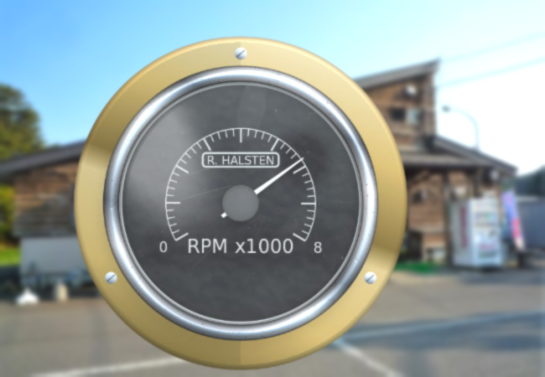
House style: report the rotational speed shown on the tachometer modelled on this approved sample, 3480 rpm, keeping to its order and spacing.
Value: 5800 rpm
